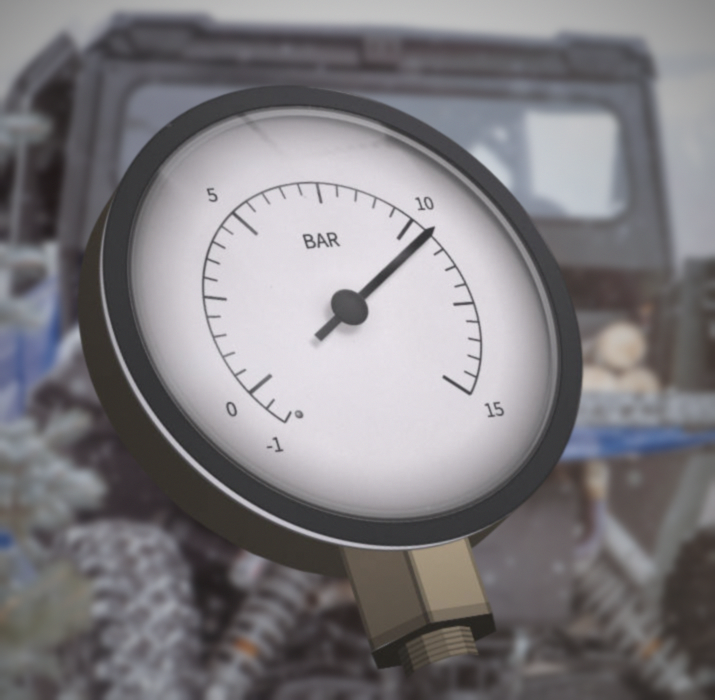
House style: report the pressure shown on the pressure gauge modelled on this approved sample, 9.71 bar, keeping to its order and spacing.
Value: 10.5 bar
